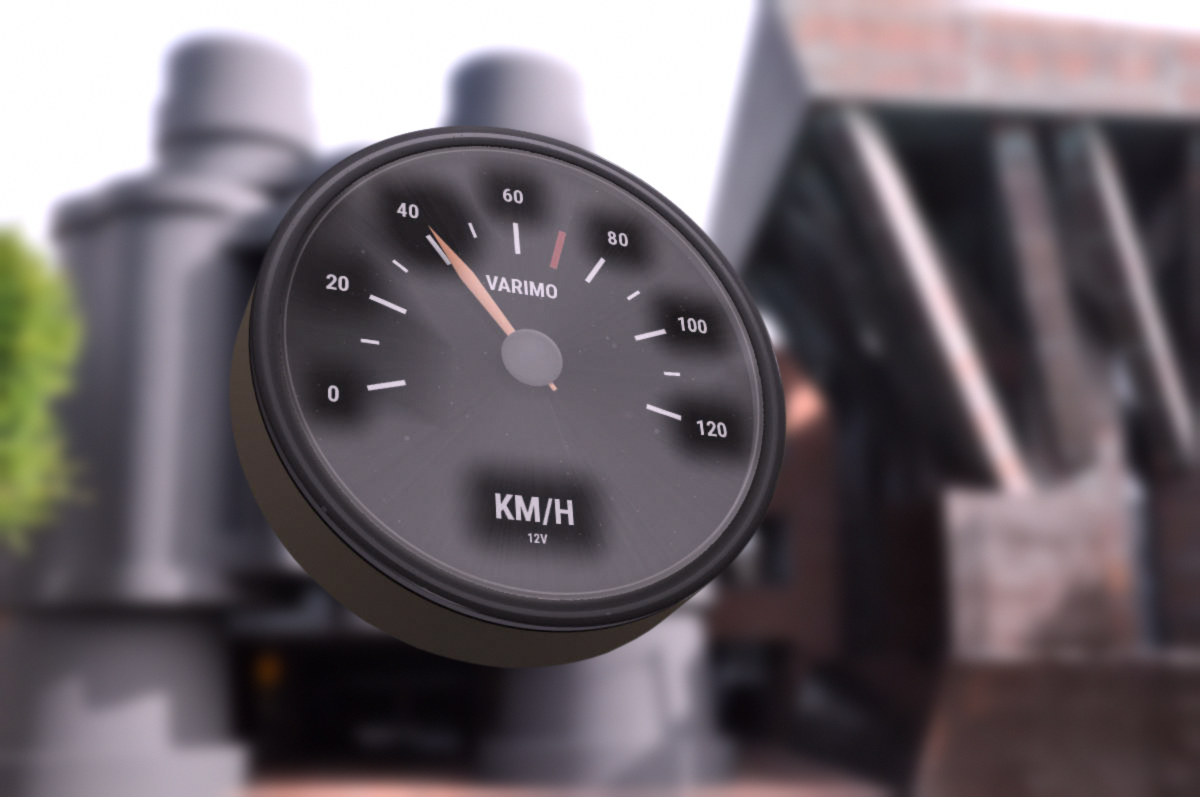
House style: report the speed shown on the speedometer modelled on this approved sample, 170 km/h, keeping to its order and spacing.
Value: 40 km/h
